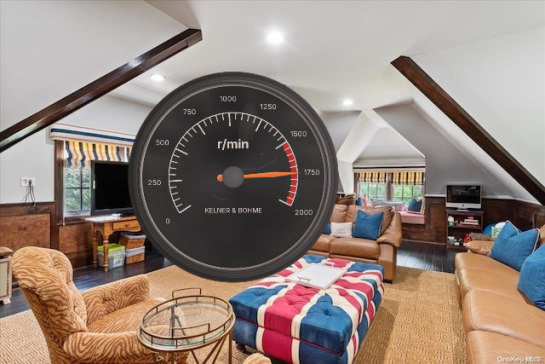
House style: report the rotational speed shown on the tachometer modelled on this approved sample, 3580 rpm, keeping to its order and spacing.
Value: 1750 rpm
